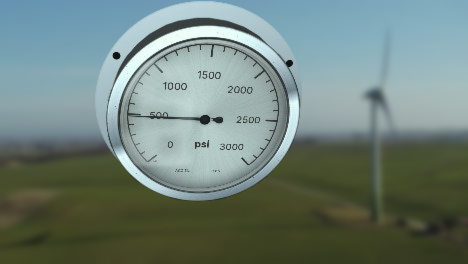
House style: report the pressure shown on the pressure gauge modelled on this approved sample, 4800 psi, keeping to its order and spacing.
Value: 500 psi
